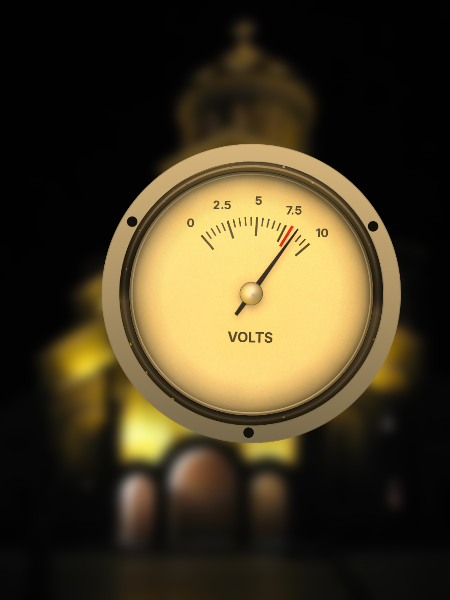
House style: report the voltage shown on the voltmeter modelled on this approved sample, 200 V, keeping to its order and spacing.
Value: 8.5 V
